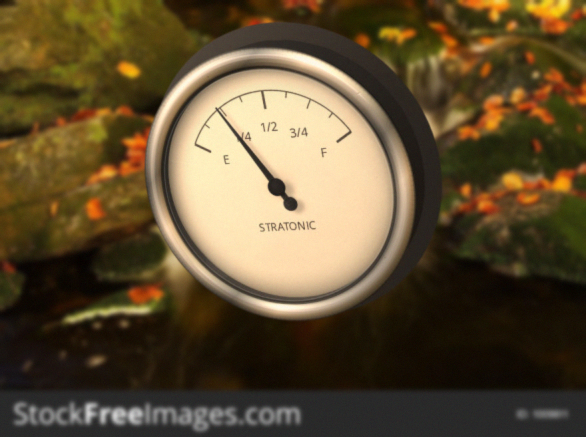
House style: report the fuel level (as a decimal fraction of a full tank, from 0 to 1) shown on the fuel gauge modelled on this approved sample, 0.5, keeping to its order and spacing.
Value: 0.25
